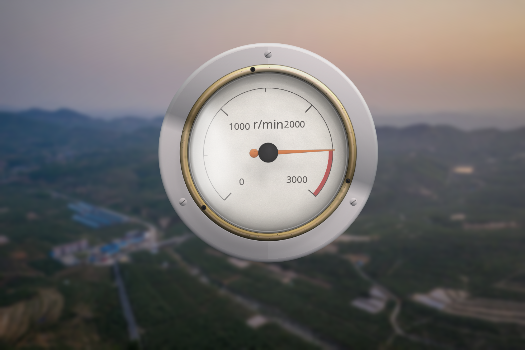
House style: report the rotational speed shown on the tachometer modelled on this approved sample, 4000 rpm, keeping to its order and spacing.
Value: 2500 rpm
